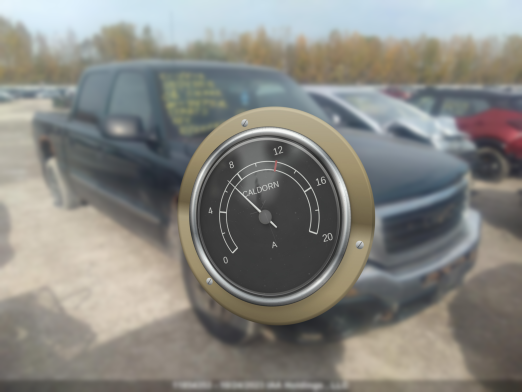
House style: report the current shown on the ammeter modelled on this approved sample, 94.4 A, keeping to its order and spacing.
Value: 7 A
